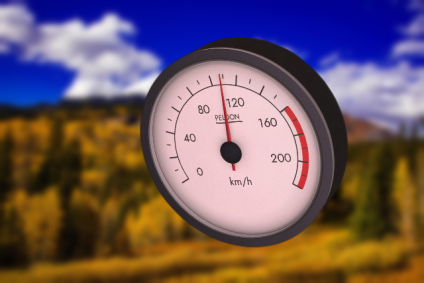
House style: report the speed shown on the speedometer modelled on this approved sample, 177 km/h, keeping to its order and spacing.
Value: 110 km/h
